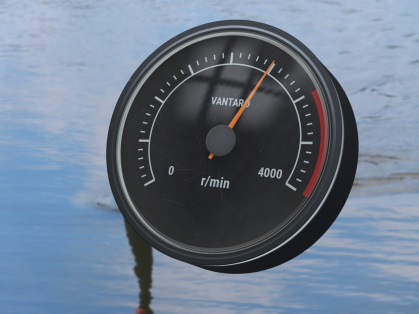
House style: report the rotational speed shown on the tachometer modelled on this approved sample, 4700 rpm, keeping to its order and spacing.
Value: 2500 rpm
